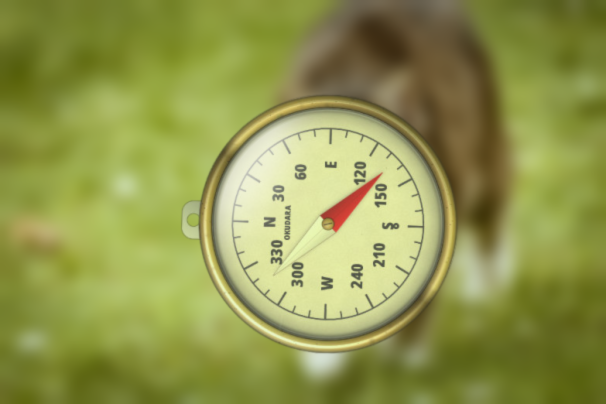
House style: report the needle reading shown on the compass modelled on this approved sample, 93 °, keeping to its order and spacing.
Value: 135 °
